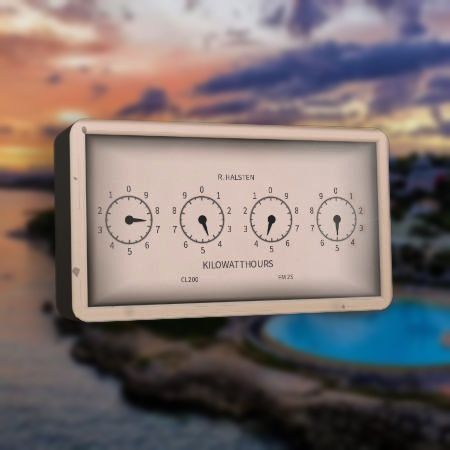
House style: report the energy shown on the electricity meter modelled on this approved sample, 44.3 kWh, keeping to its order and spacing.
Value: 7445 kWh
